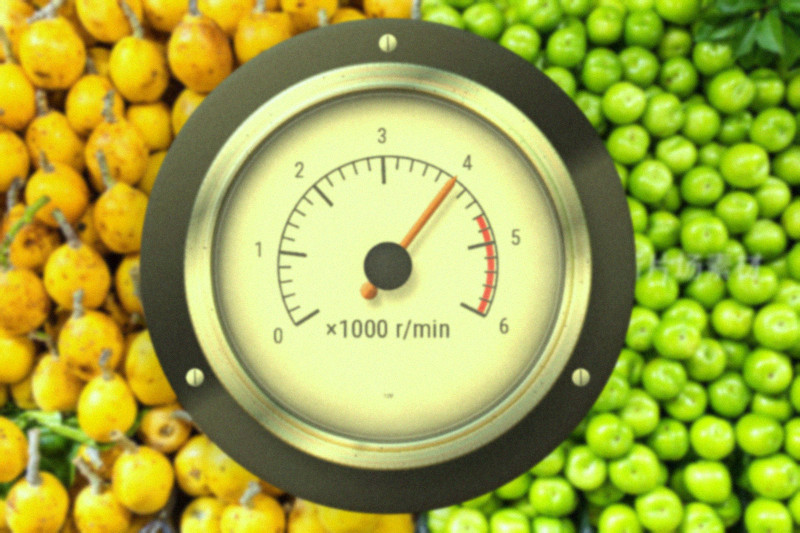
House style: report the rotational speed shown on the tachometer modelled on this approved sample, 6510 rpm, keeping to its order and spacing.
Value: 4000 rpm
